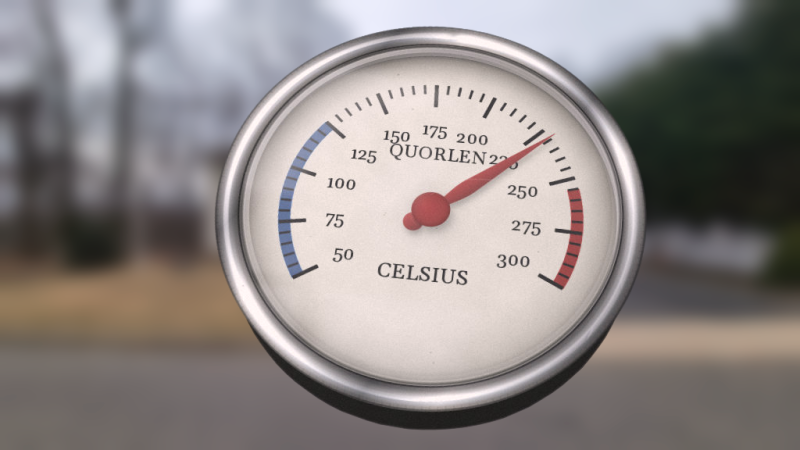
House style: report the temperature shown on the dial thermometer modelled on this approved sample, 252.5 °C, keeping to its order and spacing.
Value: 230 °C
